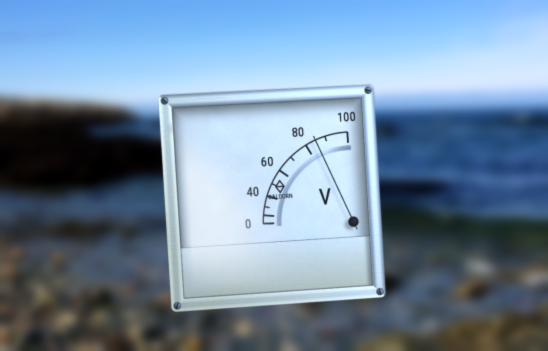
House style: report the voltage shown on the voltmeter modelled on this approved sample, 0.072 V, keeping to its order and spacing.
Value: 85 V
